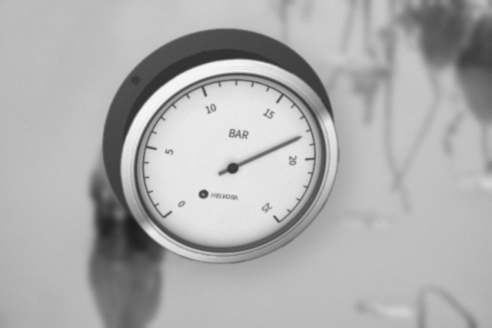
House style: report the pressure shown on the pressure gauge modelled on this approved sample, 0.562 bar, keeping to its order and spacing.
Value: 18 bar
